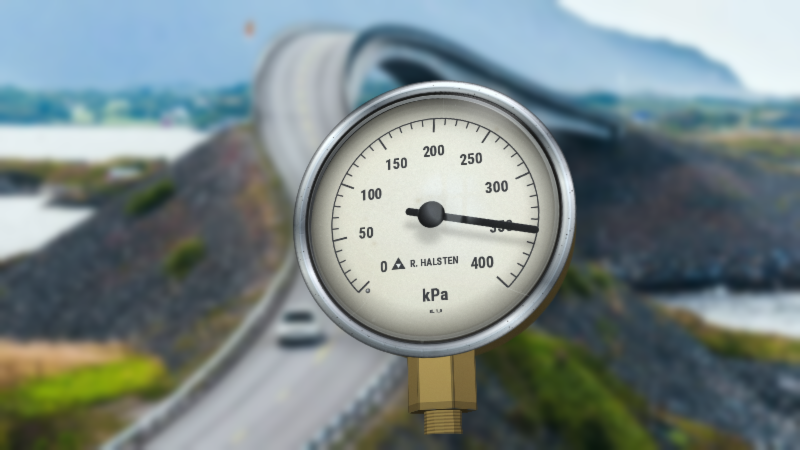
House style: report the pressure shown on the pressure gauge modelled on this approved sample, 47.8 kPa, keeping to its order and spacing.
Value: 350 kPa
